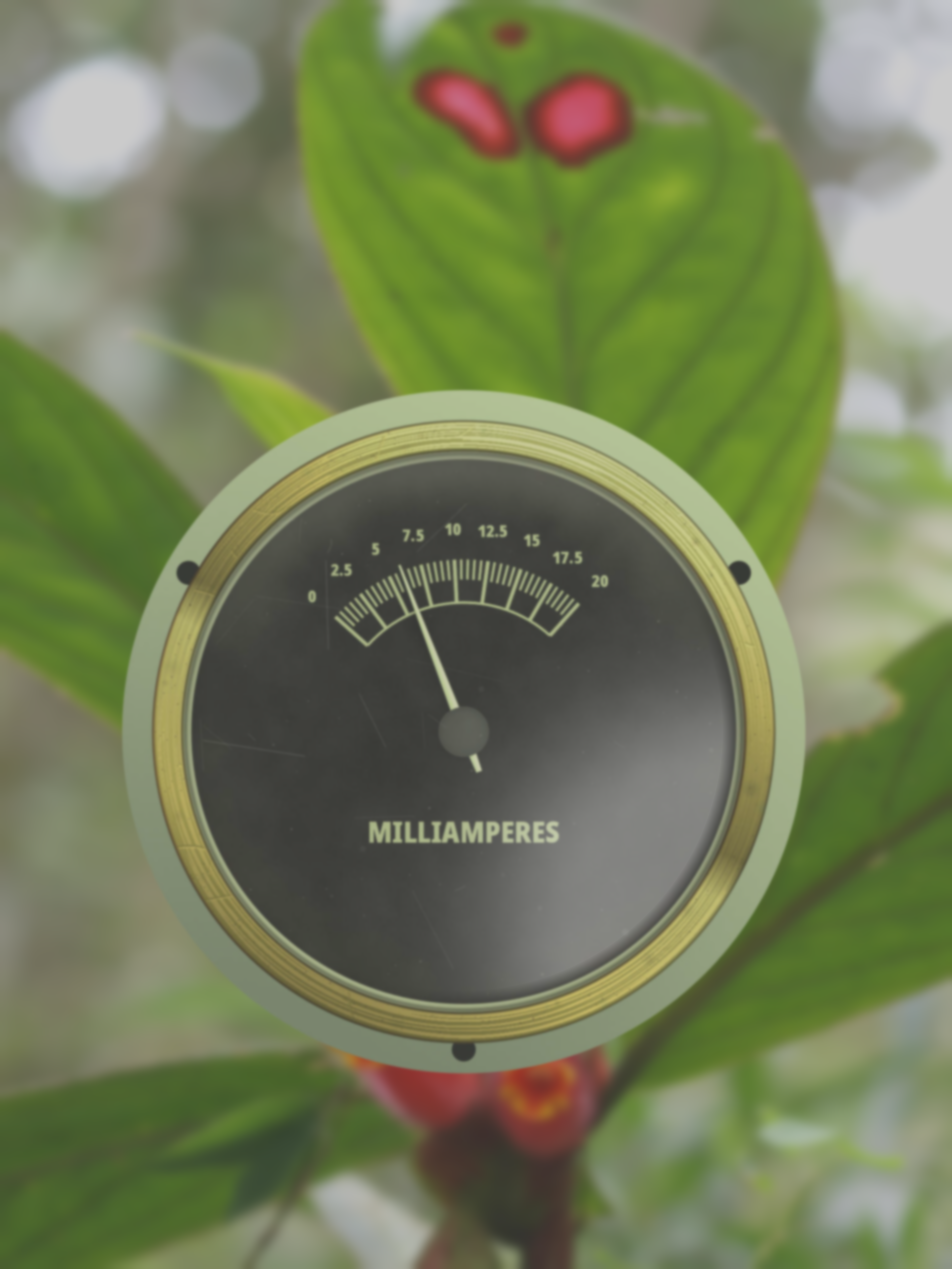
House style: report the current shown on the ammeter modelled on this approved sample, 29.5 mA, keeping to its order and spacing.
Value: 6 mA
